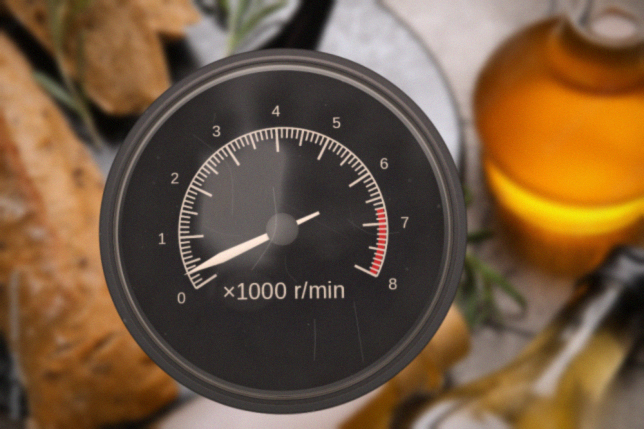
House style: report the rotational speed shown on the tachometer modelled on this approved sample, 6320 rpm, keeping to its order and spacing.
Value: 300 rpm
